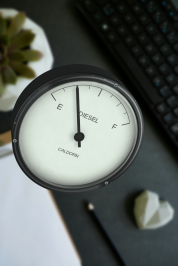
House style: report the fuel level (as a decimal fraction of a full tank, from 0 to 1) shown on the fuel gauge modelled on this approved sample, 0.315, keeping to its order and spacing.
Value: 0.25
